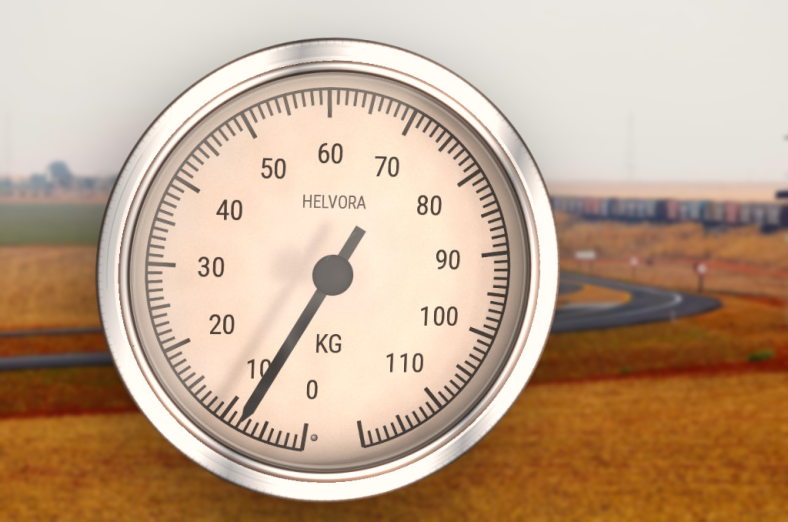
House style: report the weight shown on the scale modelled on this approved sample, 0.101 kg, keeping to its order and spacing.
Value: 8 kg
